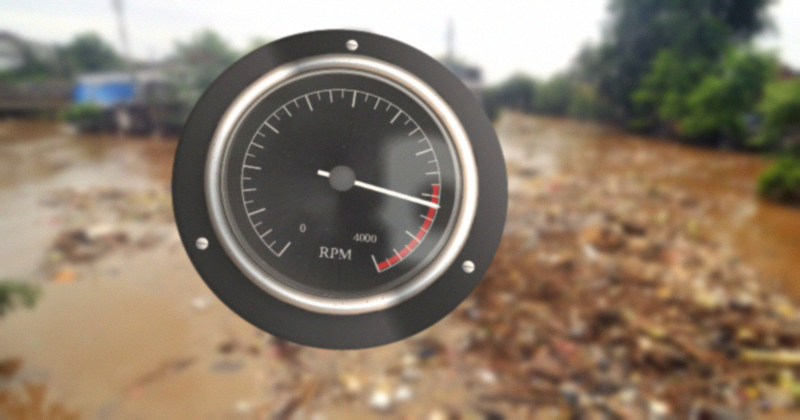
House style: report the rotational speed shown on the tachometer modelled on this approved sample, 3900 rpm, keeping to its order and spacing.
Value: 3300 rpm
